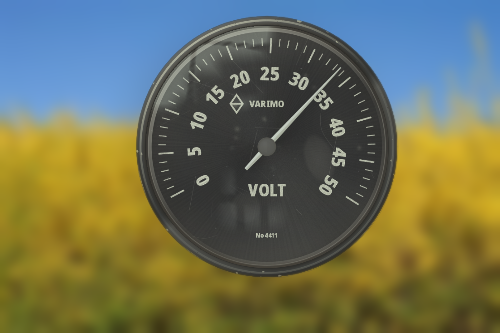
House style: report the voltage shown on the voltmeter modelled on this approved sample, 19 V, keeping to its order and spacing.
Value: 33.5 V
